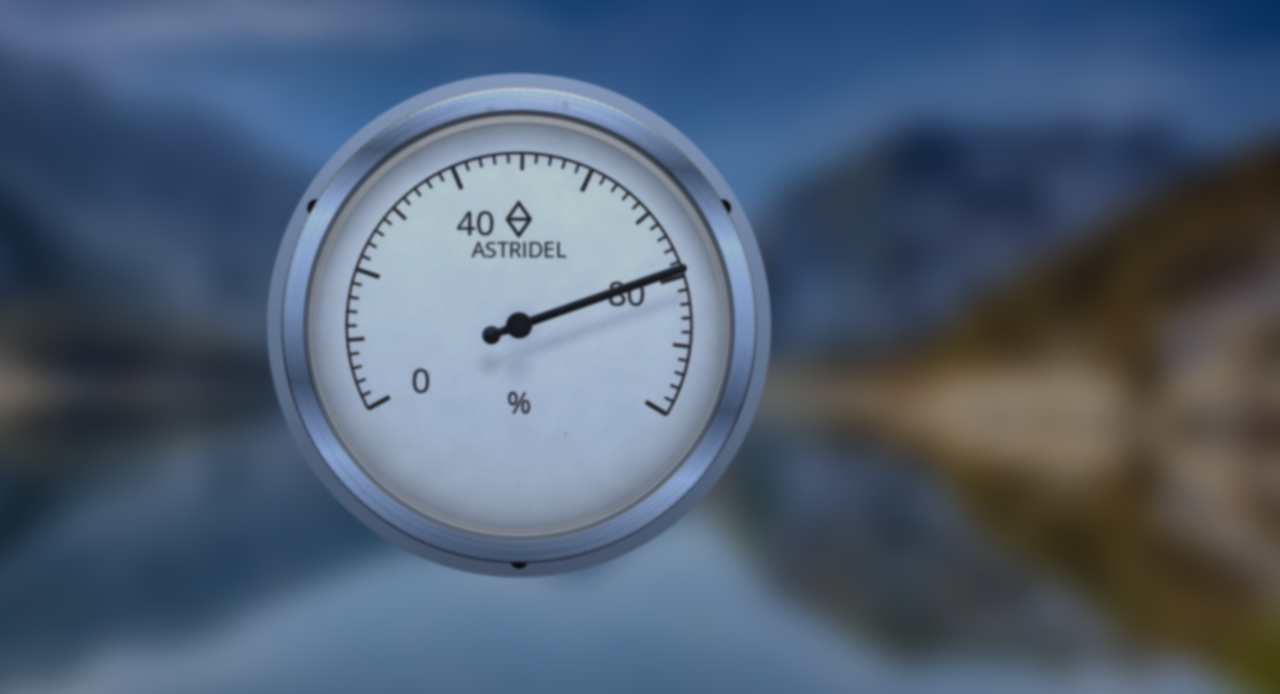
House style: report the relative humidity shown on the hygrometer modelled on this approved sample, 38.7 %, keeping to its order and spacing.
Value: 79 %
